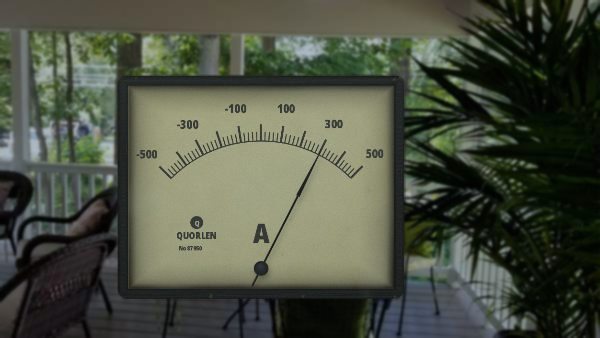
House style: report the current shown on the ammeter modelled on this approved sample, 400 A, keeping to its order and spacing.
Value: 300 A
